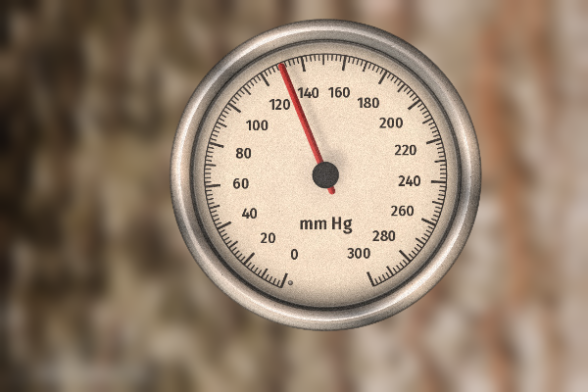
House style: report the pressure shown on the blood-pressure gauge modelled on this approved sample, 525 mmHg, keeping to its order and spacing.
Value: 130 mmHg
